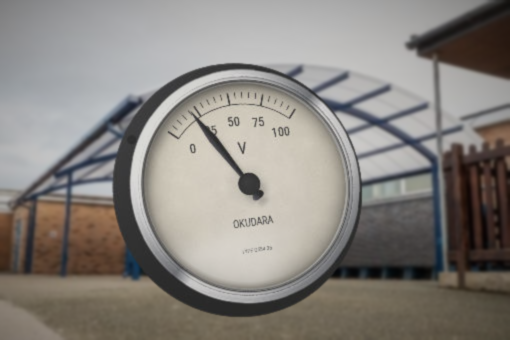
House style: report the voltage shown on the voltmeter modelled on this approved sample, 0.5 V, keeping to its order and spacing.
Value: 20 V
